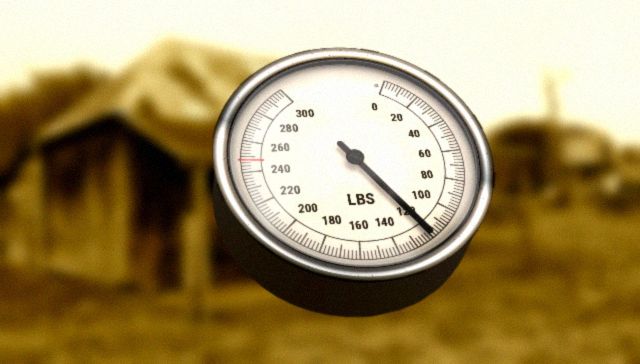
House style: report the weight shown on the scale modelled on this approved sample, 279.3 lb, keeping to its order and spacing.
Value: 120 lb
